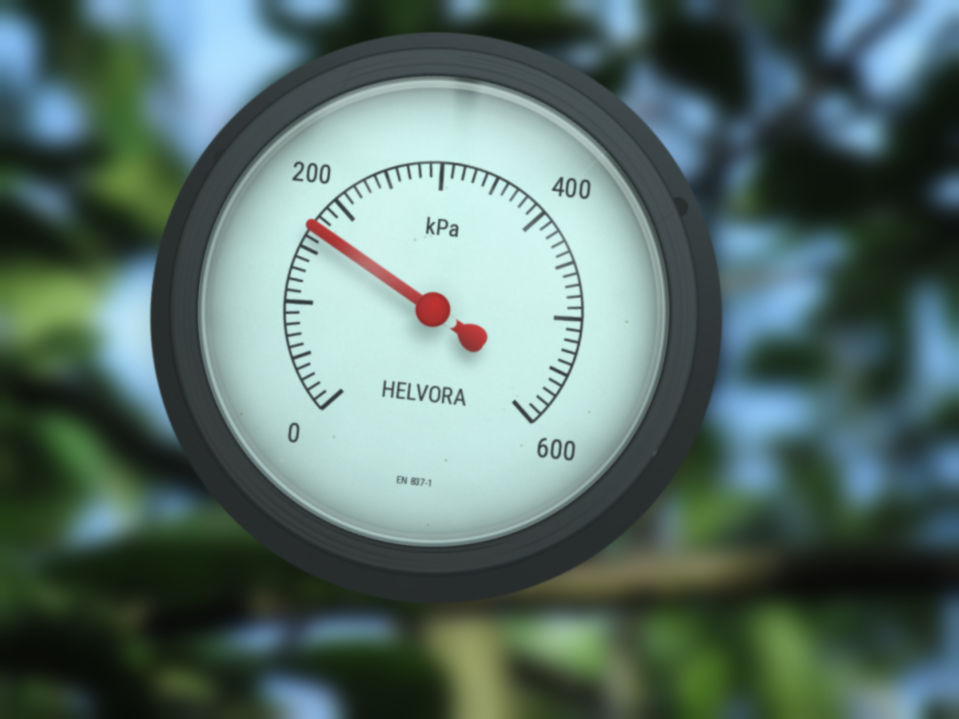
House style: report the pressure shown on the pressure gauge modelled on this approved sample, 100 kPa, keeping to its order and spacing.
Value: 170 kPa
